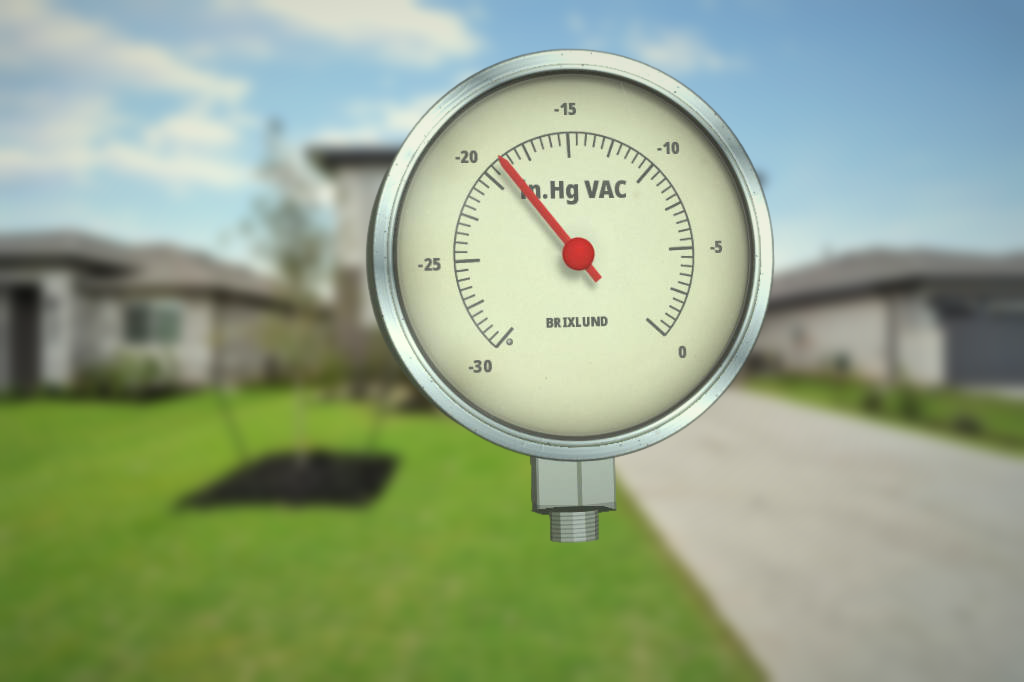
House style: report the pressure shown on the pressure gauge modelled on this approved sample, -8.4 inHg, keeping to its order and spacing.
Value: -19 inHg
